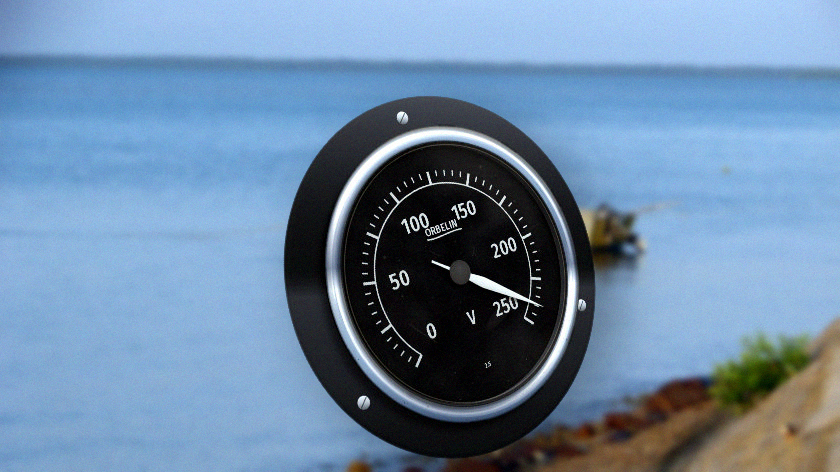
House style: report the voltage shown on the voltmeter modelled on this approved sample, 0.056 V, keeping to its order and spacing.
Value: 240 V
